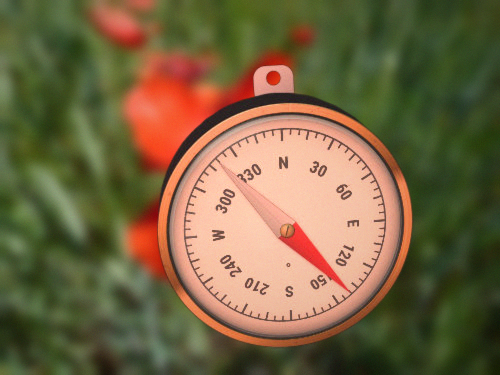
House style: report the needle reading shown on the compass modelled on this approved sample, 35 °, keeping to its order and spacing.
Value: 140 °
